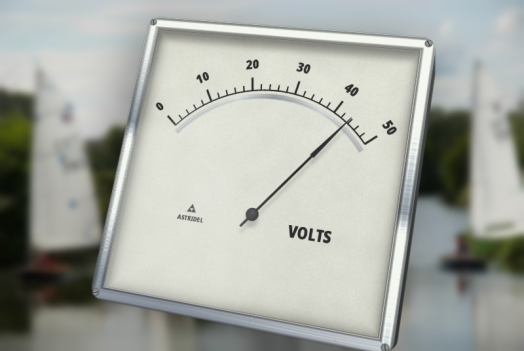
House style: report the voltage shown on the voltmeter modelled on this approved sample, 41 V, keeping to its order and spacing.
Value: 44 V
